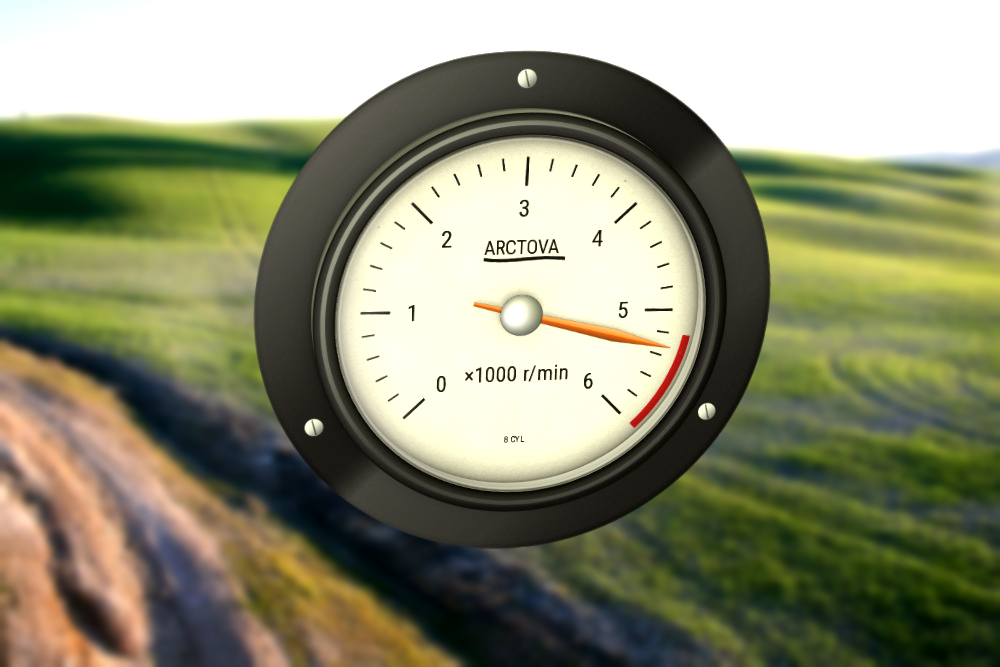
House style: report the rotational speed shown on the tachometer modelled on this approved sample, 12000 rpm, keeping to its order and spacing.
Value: 5300 rpm
